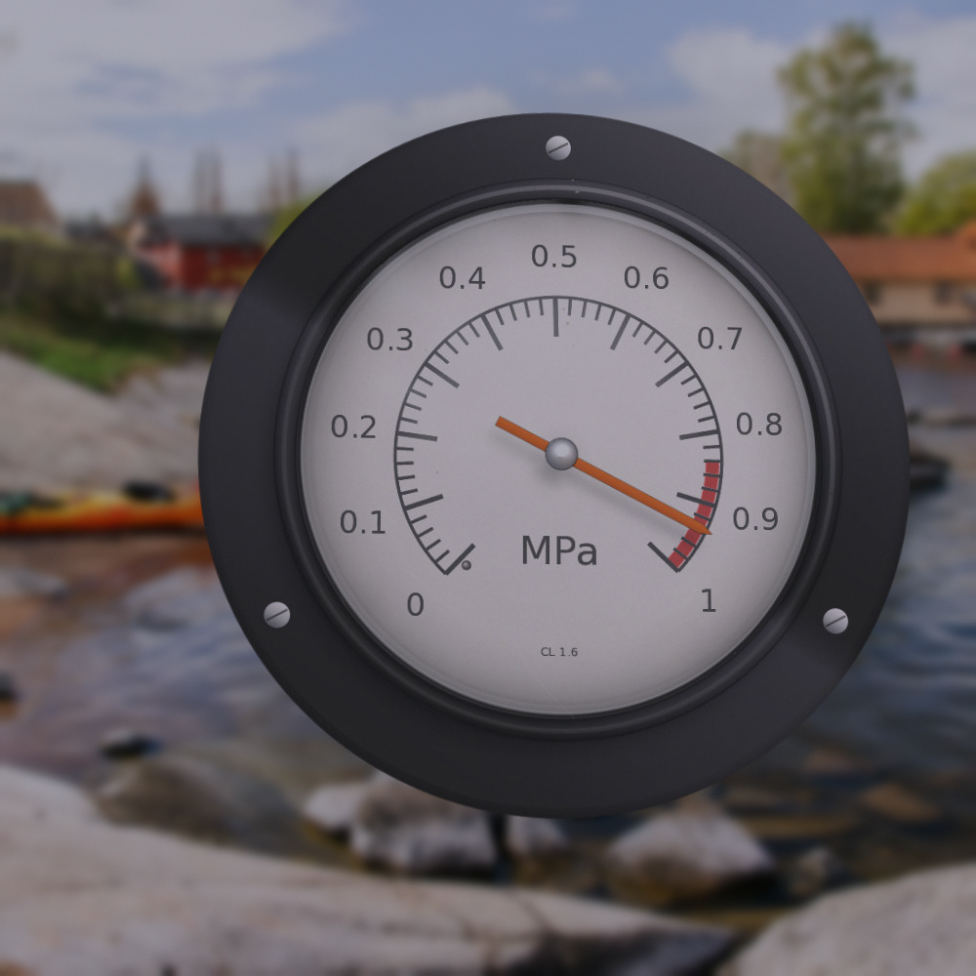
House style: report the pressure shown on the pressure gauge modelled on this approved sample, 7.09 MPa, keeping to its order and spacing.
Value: 0.94 MPa
